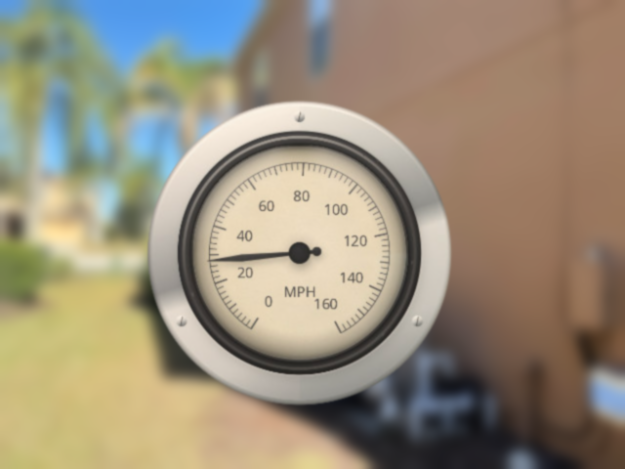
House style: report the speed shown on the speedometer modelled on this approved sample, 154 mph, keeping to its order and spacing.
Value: 28 mph
